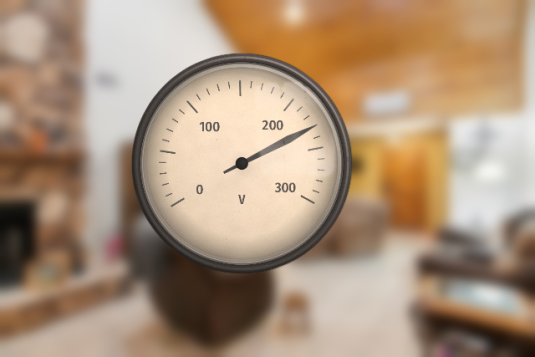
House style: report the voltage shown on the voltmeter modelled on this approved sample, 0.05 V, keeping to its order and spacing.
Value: 230 V
